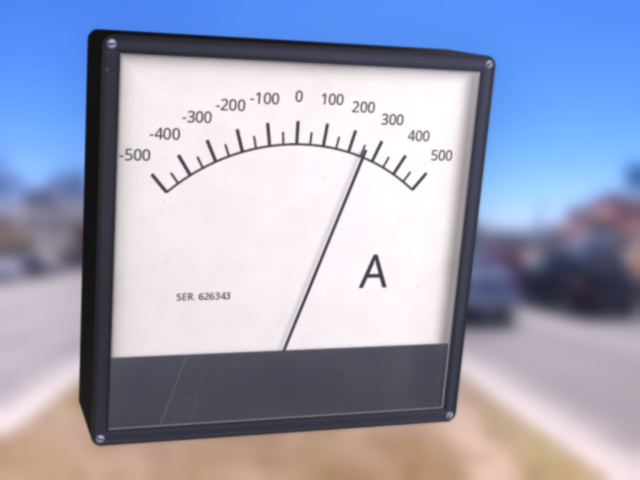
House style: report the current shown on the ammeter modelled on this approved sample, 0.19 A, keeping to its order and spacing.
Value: 250 A
